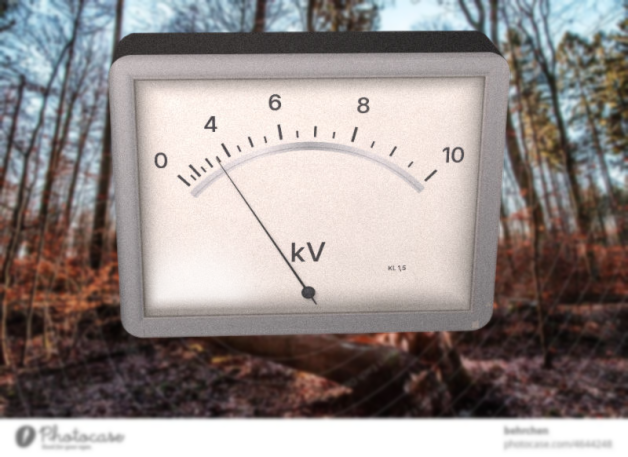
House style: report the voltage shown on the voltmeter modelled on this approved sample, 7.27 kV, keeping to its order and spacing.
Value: 3.5 kV
